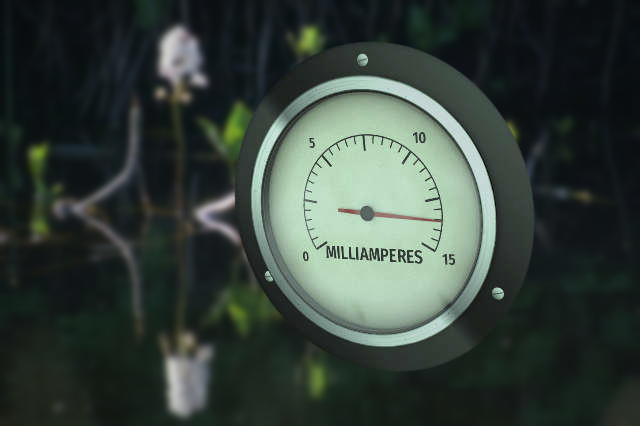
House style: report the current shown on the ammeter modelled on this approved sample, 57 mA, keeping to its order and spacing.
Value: 13.5 mA
